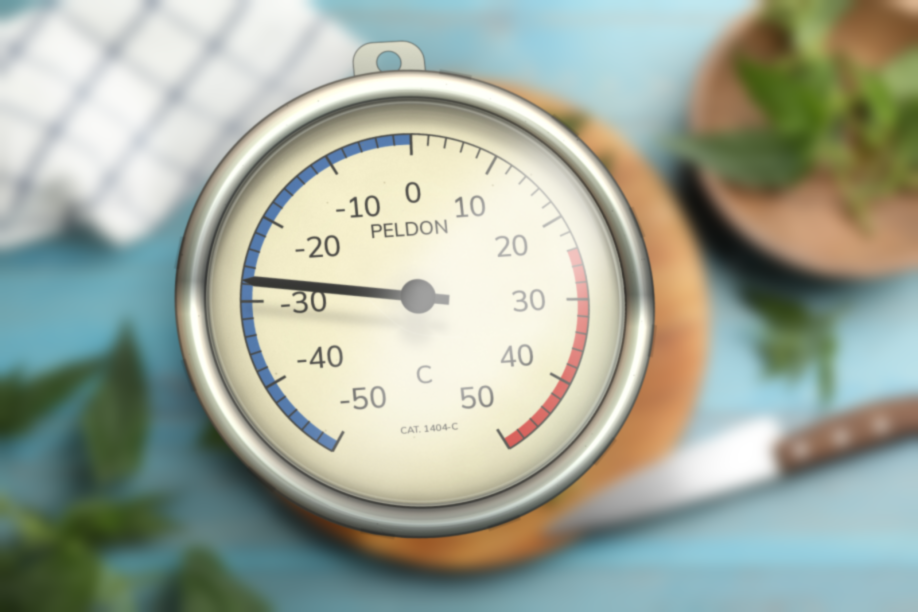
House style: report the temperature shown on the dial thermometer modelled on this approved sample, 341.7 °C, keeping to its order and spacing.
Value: -28 °C
